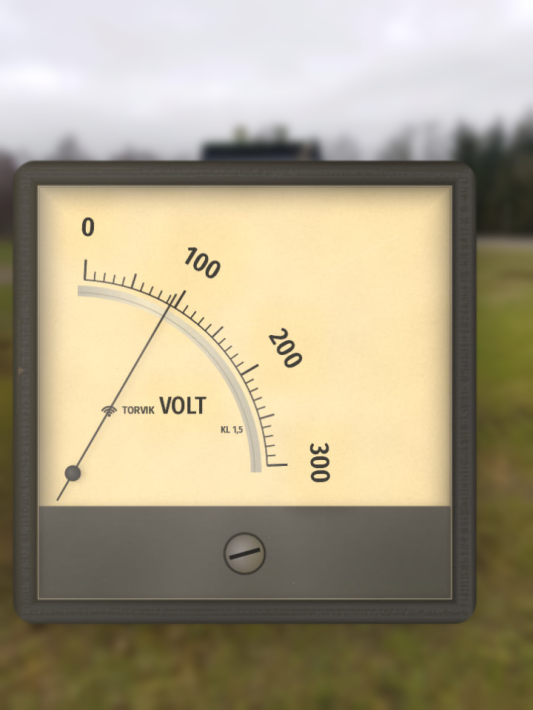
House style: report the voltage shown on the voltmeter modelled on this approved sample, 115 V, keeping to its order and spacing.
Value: 95 V
